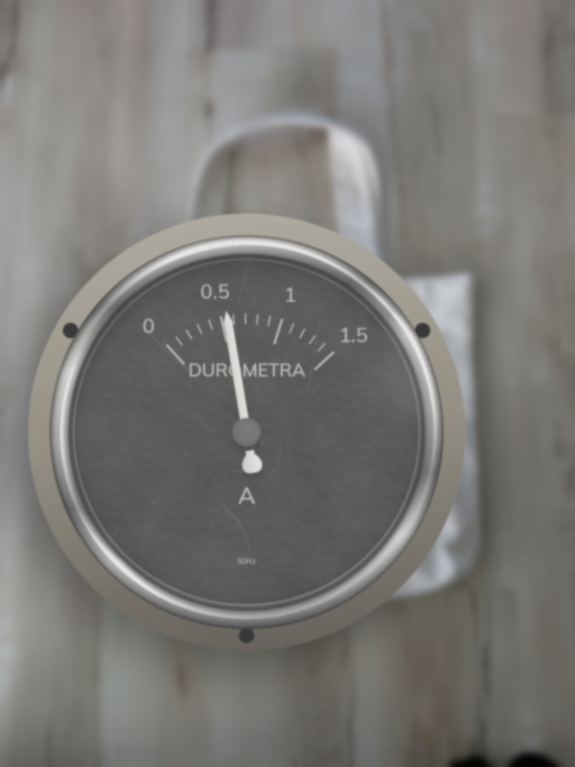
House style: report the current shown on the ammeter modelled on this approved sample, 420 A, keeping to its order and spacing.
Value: 0.55 A
